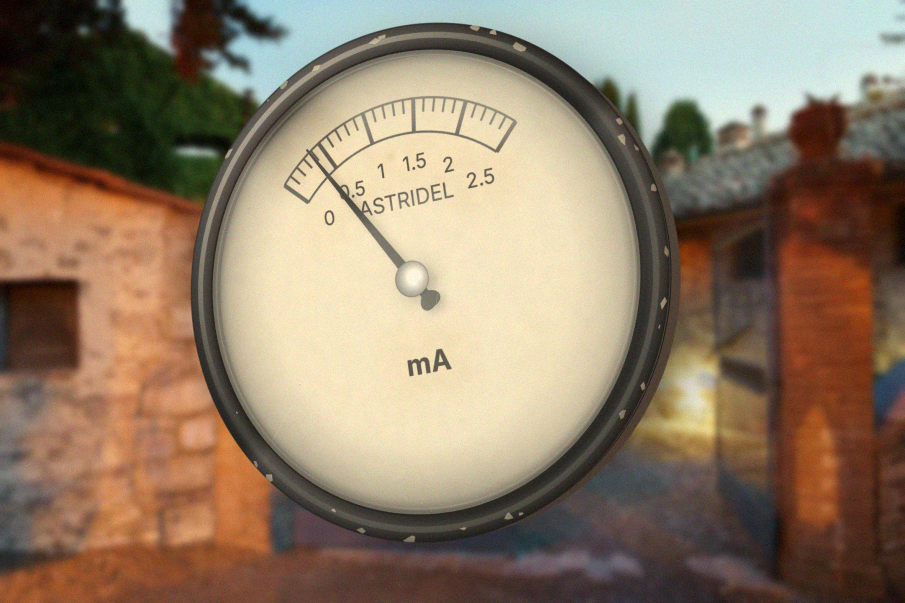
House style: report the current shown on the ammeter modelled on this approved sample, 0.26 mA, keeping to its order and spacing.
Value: 0.4 mA
